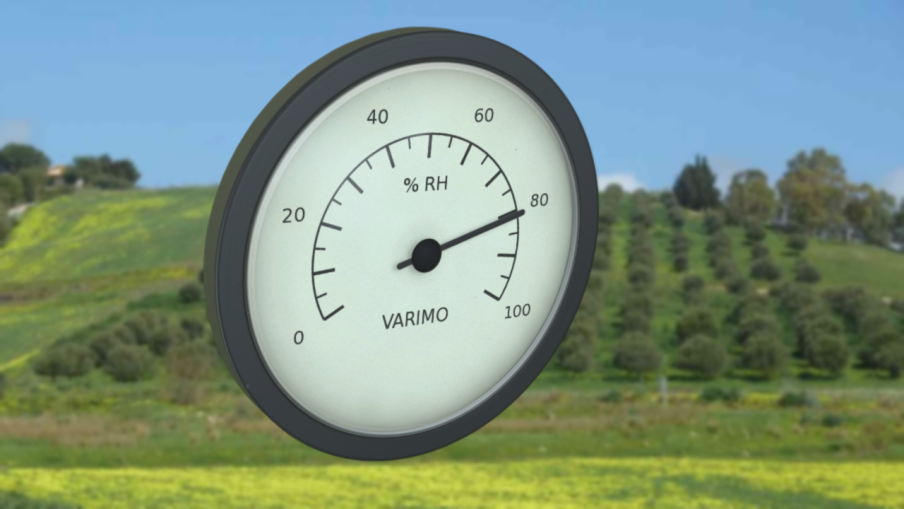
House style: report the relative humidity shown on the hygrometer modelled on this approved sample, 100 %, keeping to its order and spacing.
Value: 80 %
